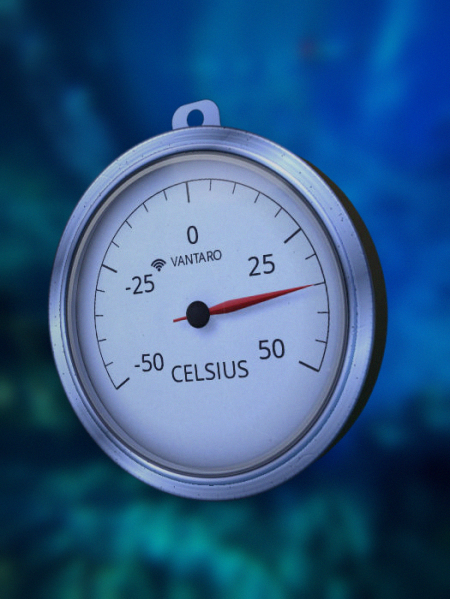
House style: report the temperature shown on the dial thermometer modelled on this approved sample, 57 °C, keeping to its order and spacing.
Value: 35 °C
